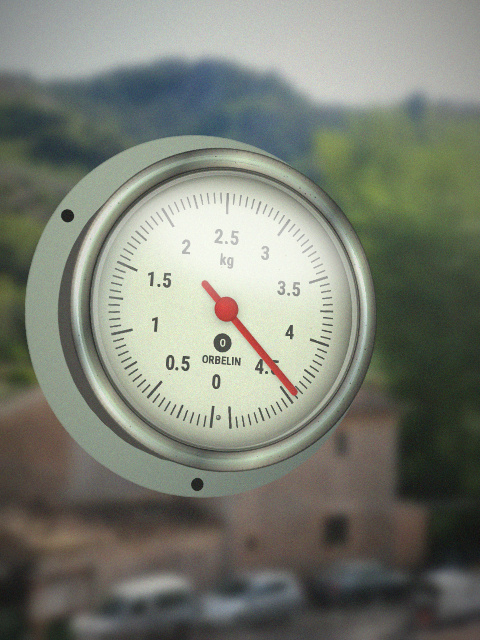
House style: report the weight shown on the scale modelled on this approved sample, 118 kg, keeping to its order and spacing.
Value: 4.45 kg
